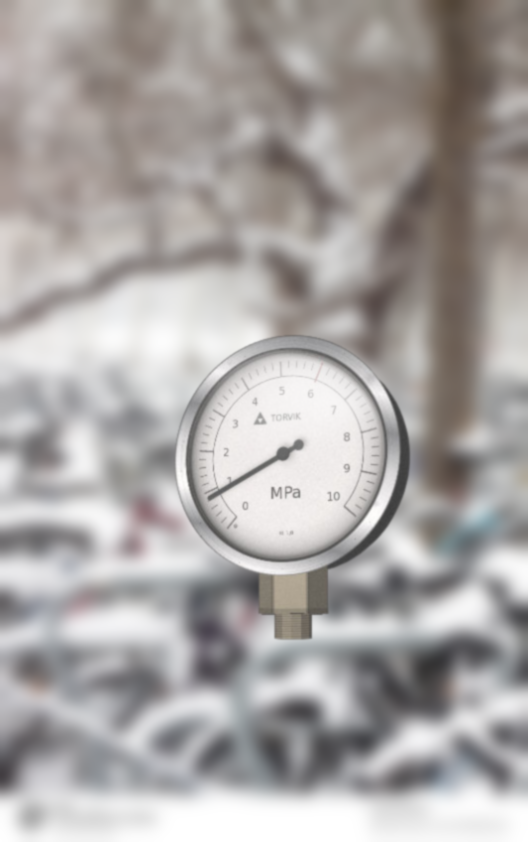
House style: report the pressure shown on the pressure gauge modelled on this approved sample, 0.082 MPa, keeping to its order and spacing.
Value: 0.8 MPa
